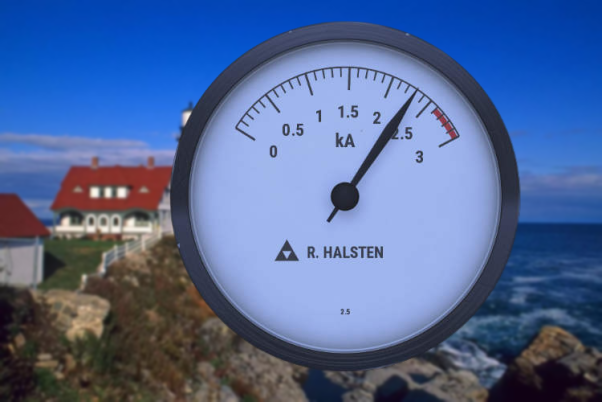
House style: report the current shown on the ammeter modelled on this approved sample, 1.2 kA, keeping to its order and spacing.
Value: 2.3 kA
